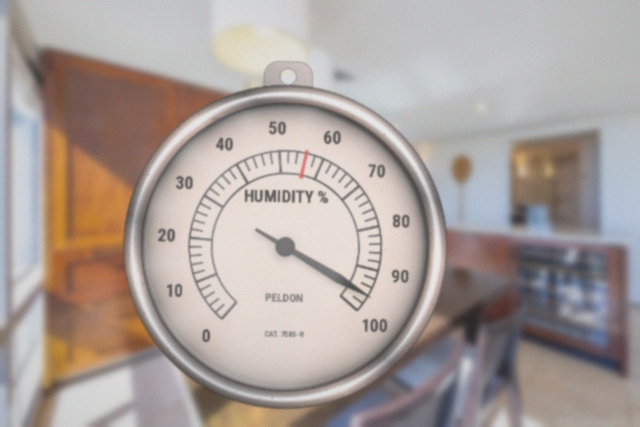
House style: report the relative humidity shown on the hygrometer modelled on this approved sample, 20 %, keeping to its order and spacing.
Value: 96 %
